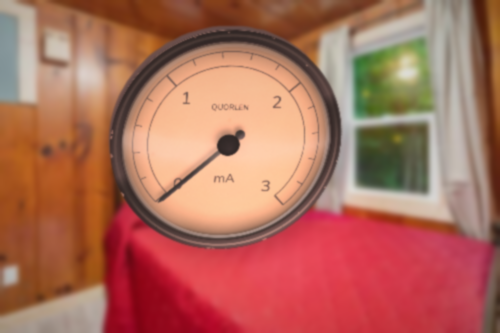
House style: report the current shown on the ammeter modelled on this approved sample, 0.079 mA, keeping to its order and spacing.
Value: 0 mA
